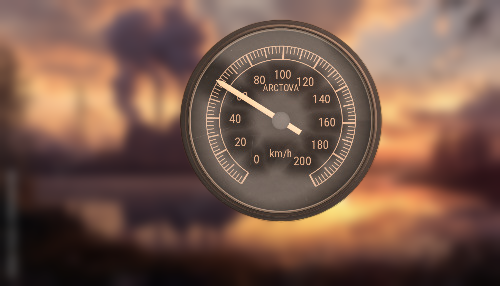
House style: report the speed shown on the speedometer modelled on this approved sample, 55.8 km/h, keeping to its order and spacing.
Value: 60 km/h
